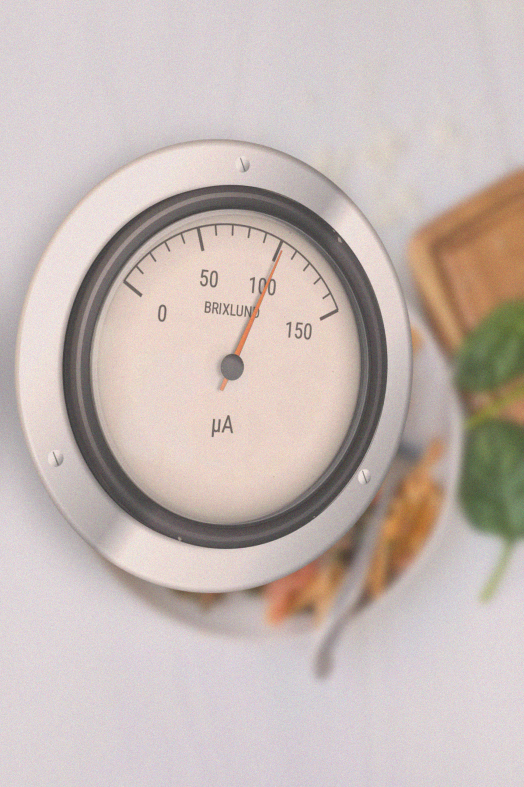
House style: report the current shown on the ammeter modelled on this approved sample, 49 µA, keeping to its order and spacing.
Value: 100 µA
